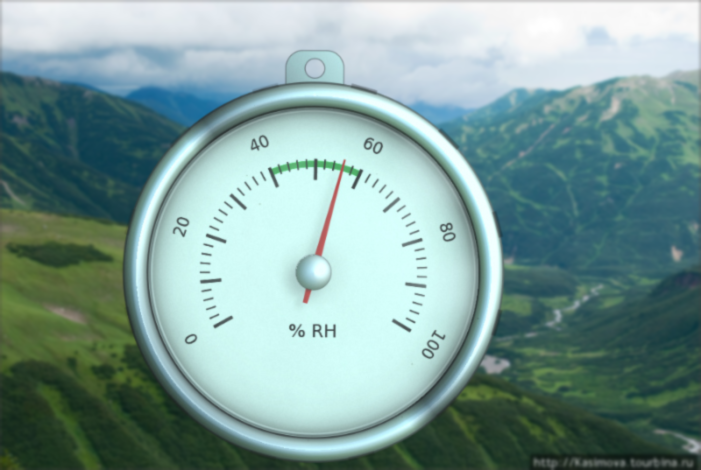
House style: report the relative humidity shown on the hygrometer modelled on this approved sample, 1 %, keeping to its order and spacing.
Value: 56 %
